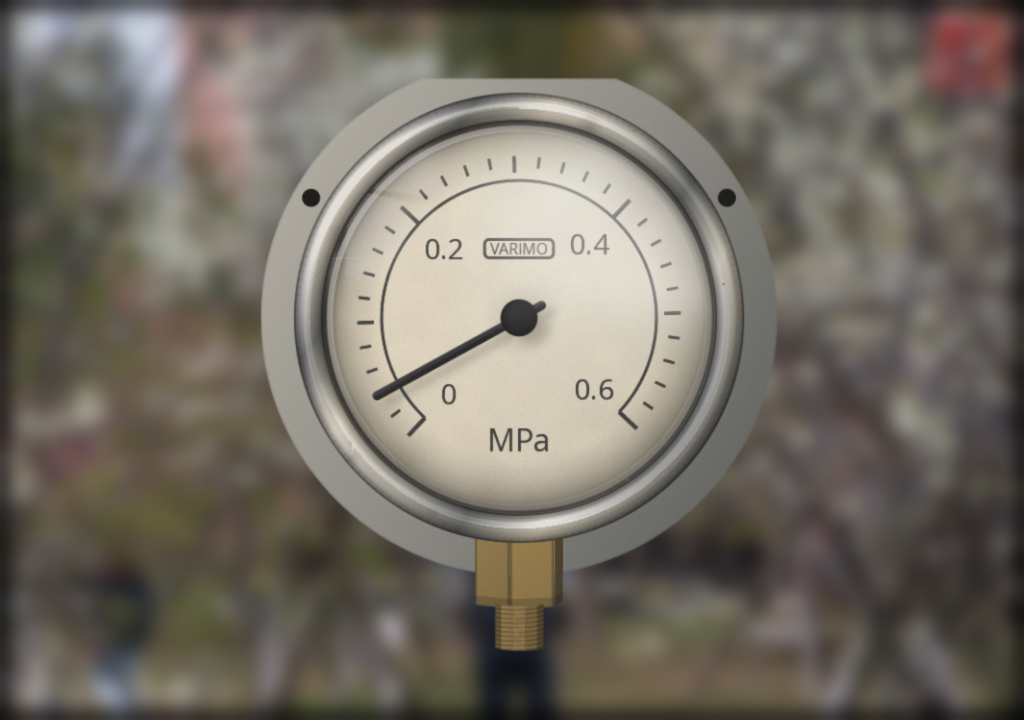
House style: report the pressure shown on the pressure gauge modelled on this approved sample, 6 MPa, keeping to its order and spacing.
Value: 0.04 MPa
